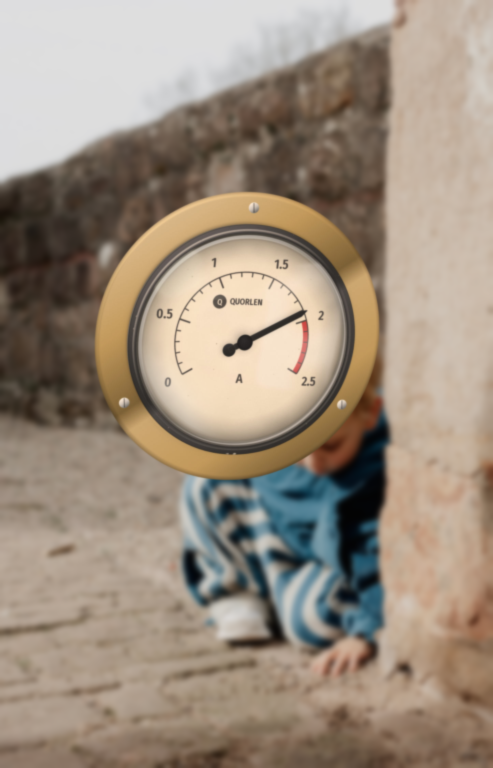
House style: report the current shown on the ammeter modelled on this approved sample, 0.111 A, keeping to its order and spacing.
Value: 1.9 A
